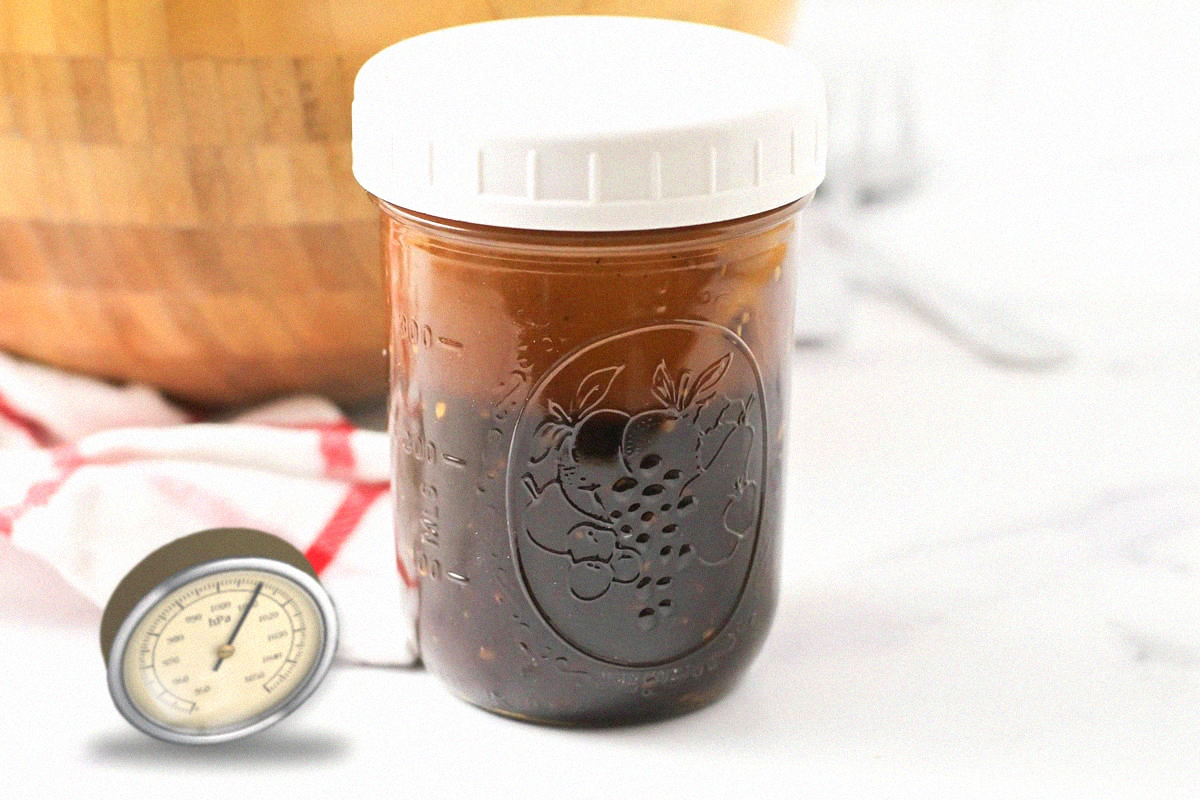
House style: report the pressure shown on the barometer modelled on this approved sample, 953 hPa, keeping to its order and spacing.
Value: 1010 hPa
